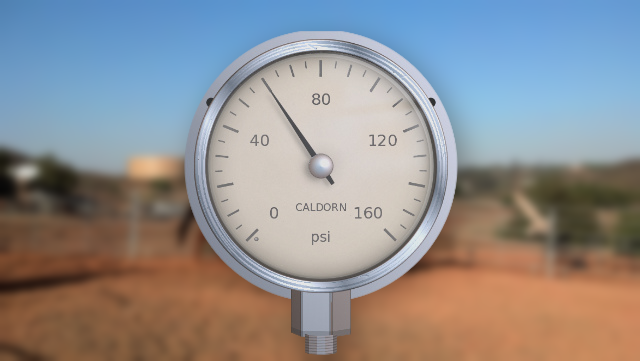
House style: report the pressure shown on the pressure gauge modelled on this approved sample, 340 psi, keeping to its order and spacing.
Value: 60 psi
